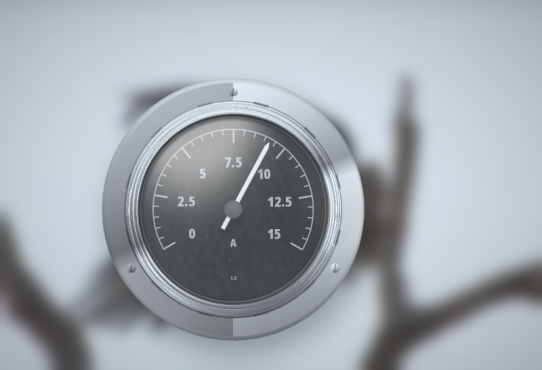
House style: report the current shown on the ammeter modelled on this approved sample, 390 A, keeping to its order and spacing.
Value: 9.25 A
